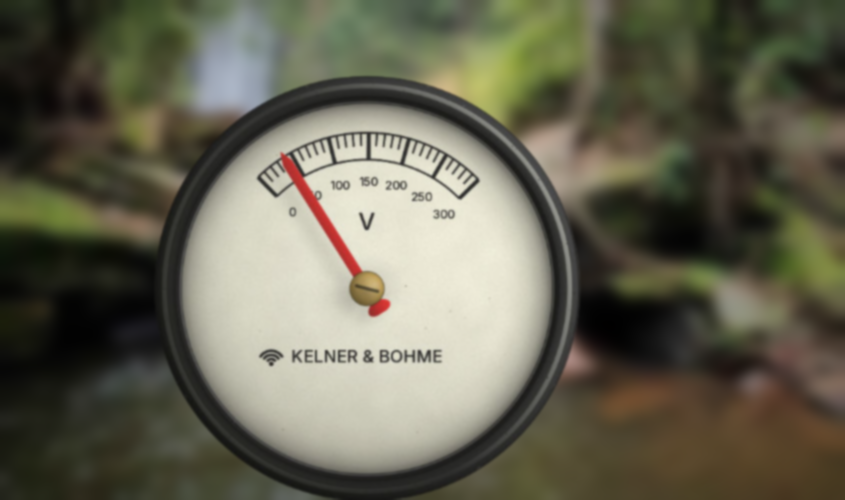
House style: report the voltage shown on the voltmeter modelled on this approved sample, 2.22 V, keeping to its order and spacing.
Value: 40 V
